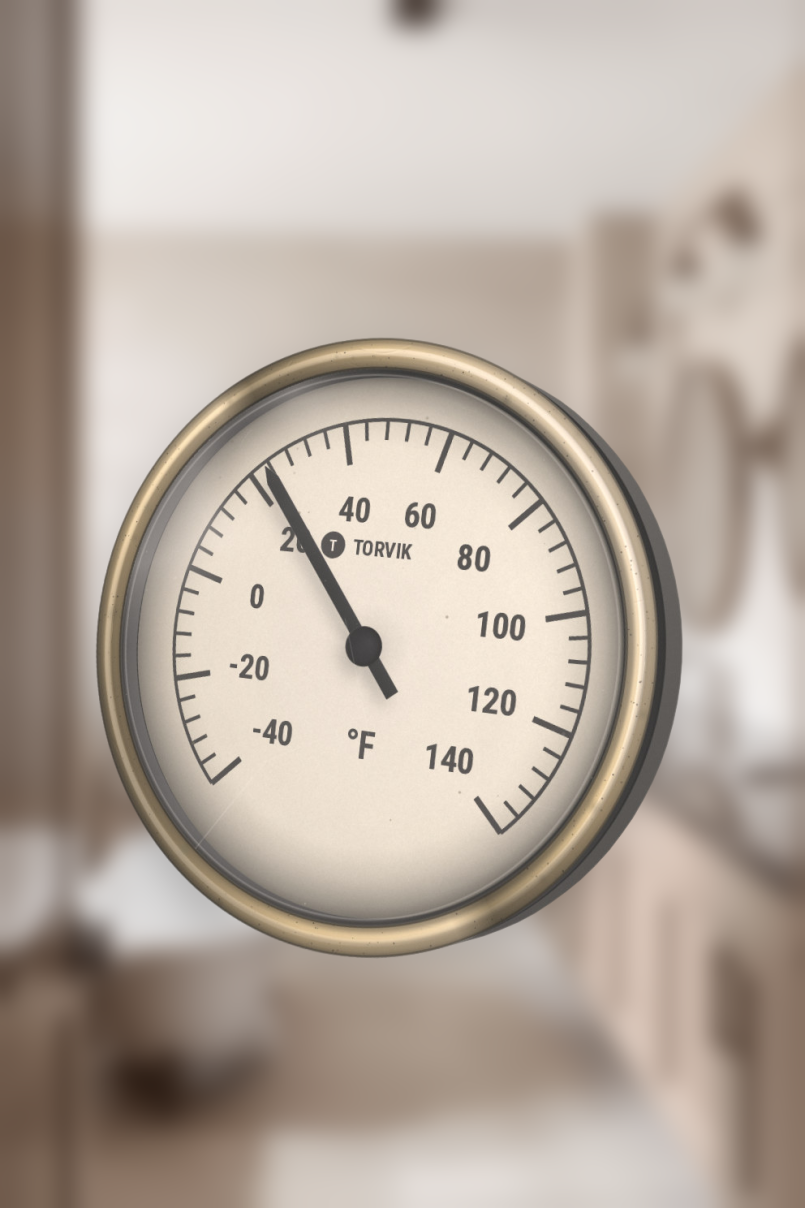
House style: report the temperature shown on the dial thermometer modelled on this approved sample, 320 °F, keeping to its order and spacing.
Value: 24 °F
